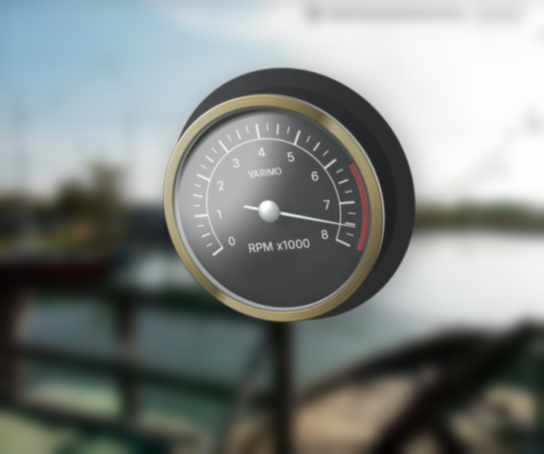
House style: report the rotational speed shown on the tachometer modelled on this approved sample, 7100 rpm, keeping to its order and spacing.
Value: 7500 rpm
